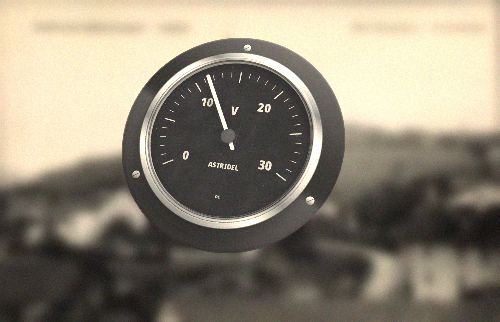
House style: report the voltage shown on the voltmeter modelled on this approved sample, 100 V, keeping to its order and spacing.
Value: 11.5 V
